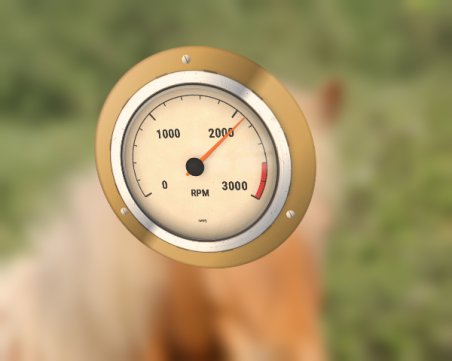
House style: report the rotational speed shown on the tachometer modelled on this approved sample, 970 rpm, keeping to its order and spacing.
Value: 2100 rpm
